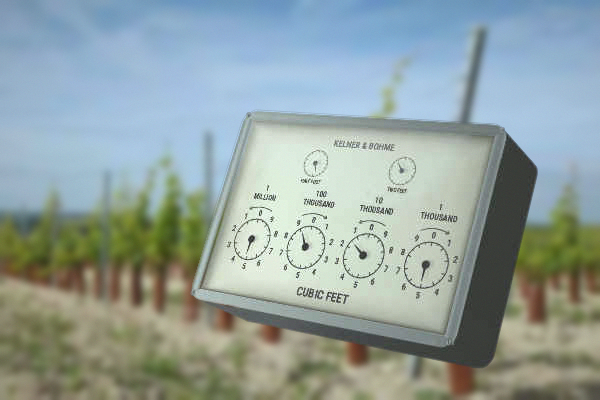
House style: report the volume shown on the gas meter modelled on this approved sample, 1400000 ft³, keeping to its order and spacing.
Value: 491500 ft³
